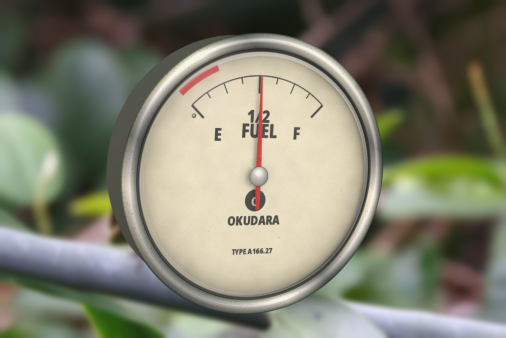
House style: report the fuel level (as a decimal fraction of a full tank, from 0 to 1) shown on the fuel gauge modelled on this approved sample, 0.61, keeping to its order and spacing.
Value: 0.5
